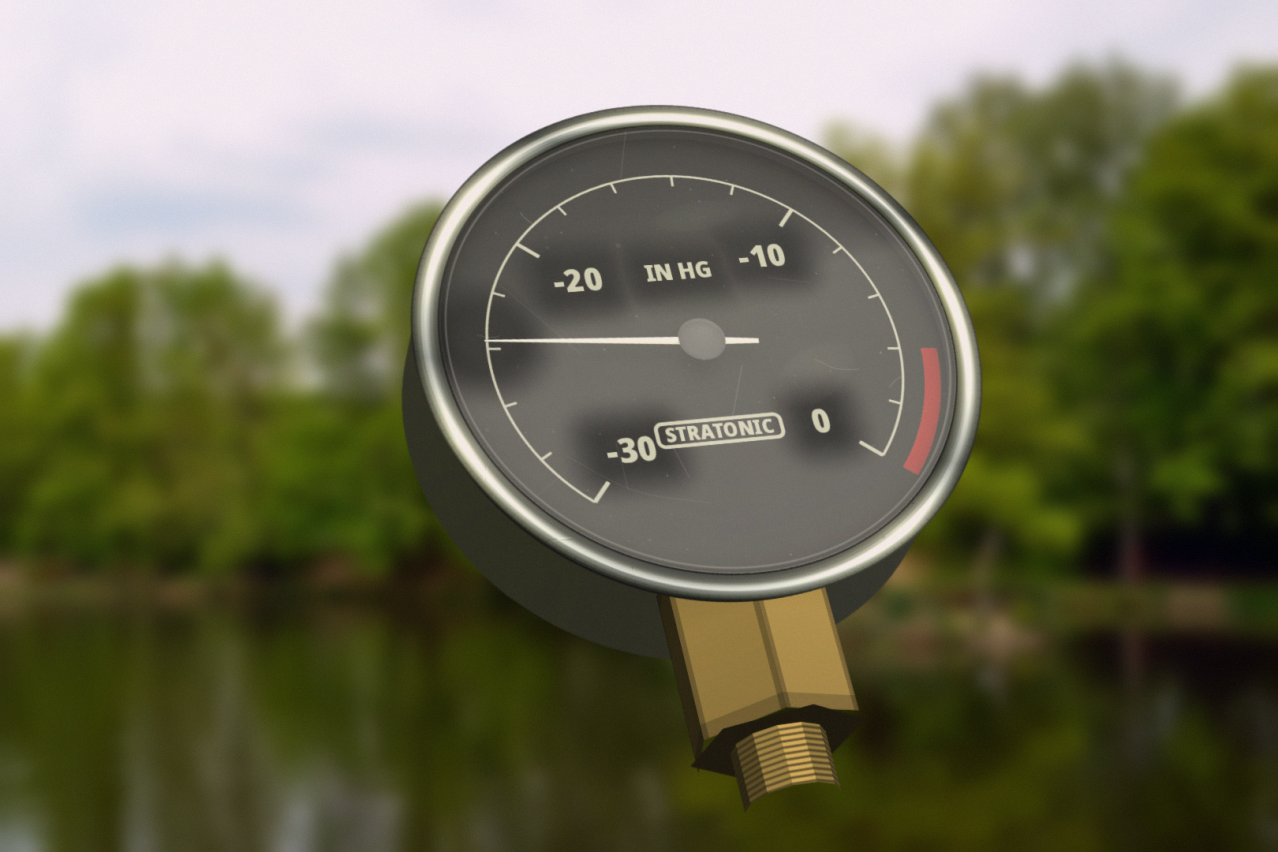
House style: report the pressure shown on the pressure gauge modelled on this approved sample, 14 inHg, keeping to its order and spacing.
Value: -24 inHg
